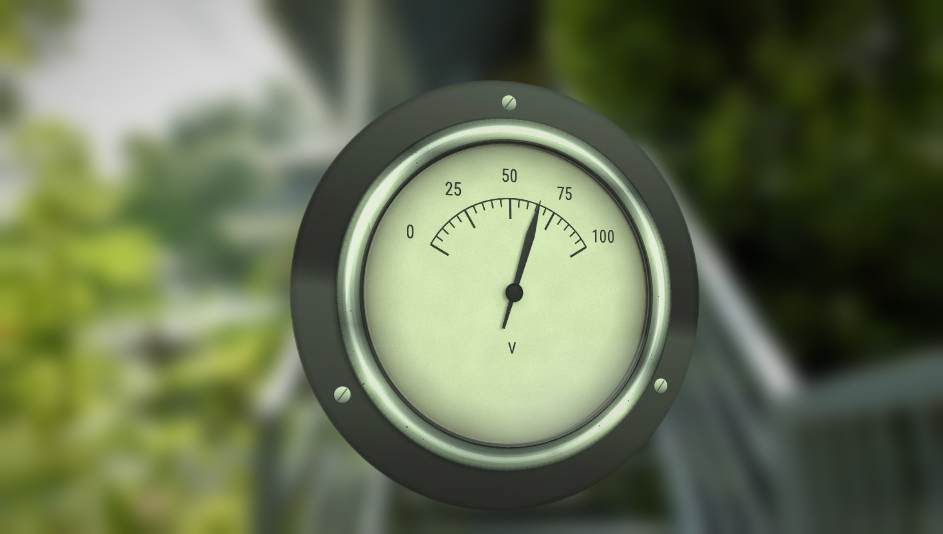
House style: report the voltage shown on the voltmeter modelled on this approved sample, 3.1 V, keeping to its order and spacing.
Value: 65 V
